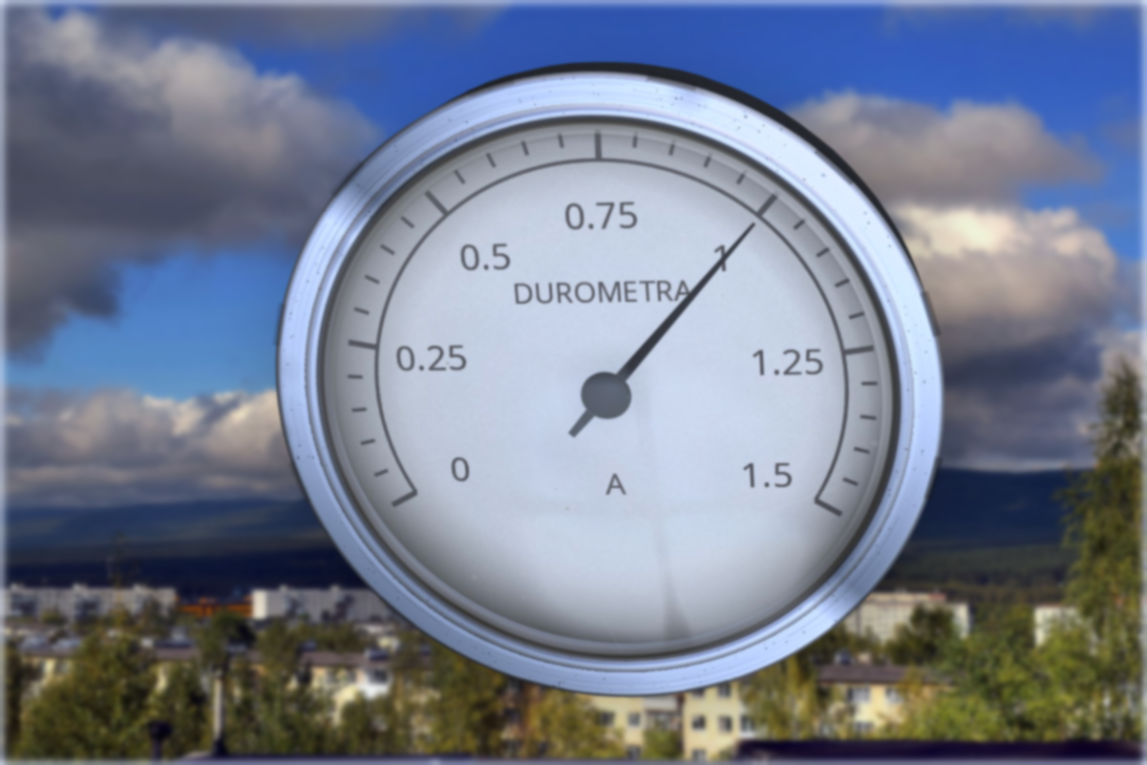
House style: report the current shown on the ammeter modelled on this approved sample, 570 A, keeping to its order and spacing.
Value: 1 A
